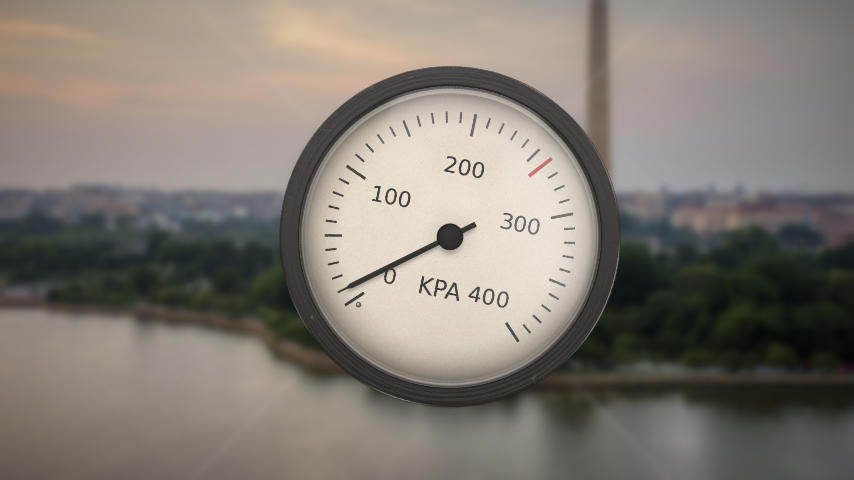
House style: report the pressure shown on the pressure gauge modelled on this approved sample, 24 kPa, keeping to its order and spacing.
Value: 10 kPa
